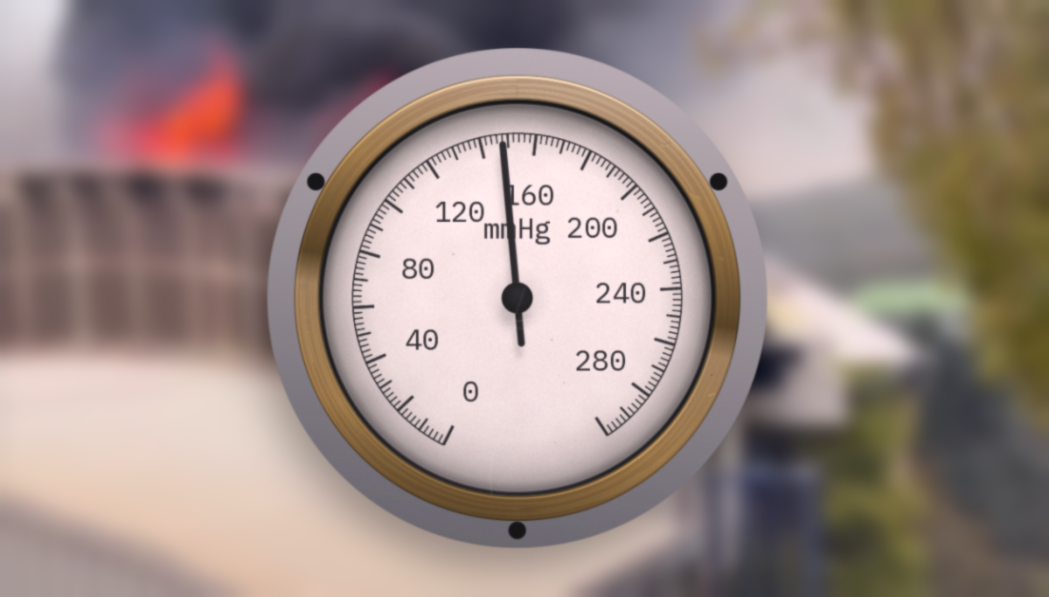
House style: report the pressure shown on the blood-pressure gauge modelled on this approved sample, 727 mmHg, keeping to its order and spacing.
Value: 148 mmHg
